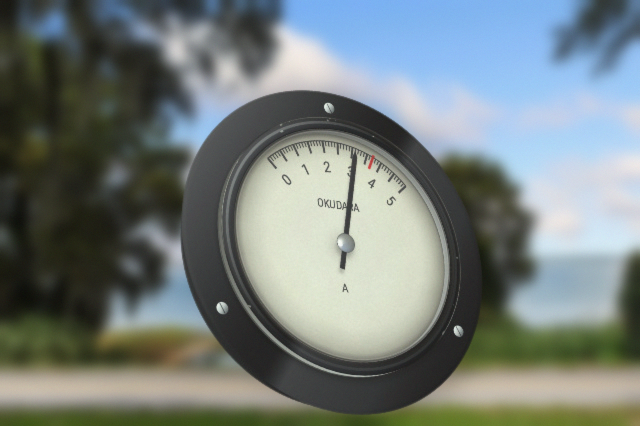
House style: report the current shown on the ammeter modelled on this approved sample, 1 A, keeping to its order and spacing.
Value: 3 A
